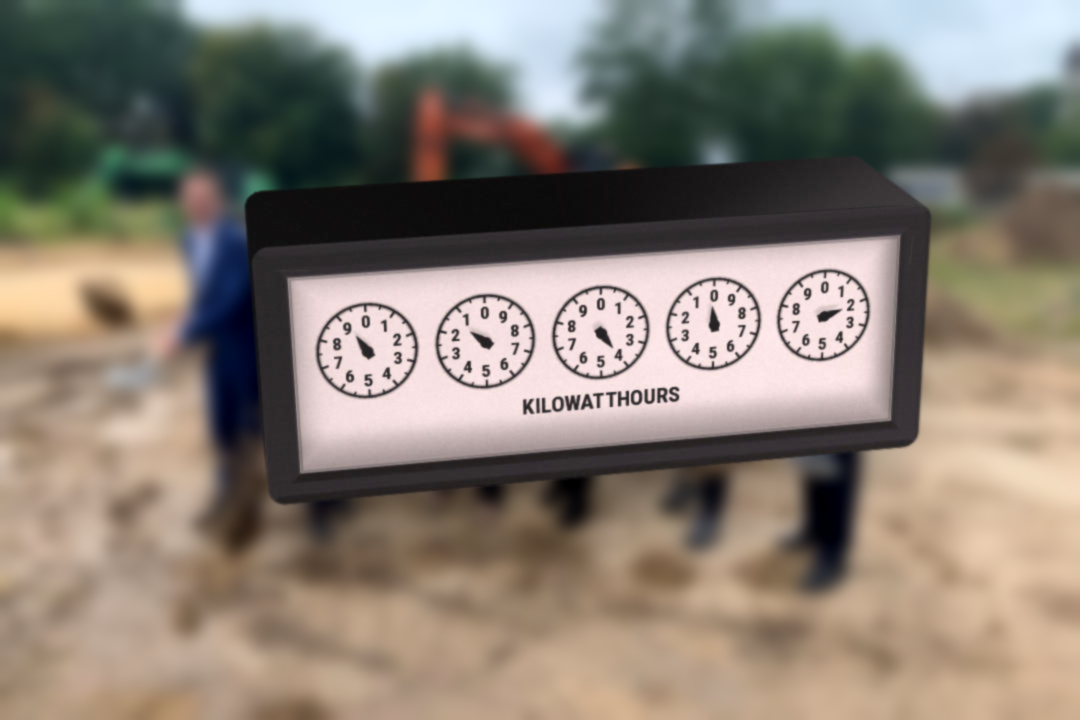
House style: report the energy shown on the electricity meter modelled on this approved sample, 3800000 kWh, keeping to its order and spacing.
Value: 91402 kWh
